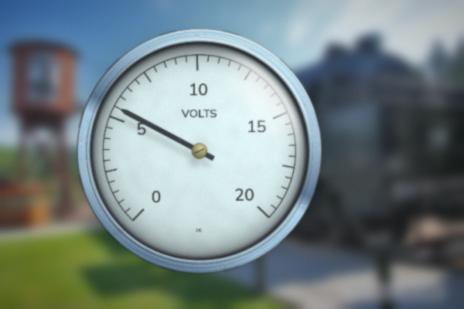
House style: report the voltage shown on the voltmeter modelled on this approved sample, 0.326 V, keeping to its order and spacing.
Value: 5.5 V
